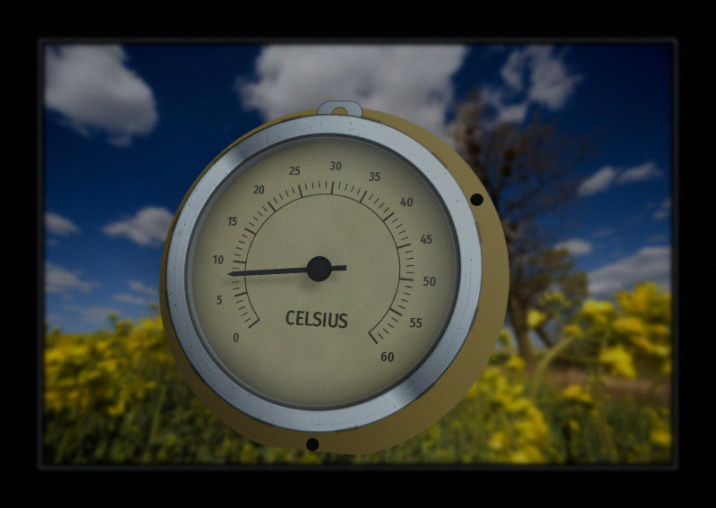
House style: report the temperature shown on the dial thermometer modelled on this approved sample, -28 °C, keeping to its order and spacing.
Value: 8 °C
